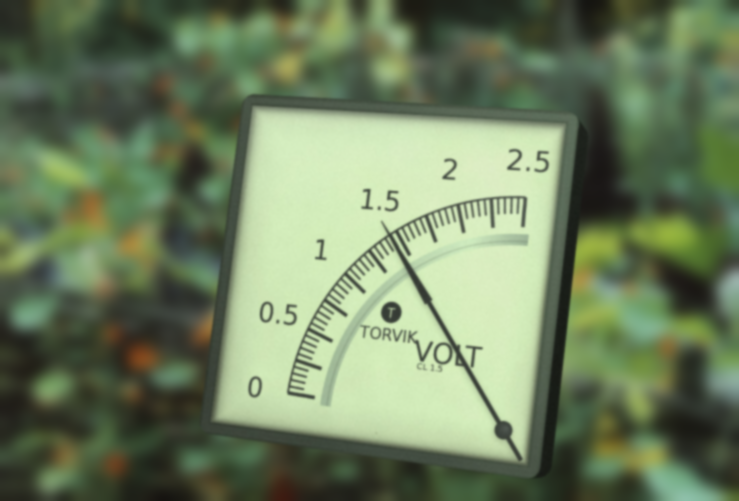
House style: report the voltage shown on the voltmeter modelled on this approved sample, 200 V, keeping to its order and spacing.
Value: 1.45 V
